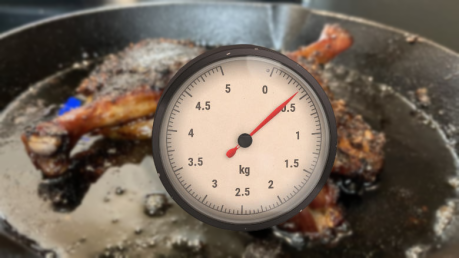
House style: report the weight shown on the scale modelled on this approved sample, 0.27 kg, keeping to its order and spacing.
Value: 0.4 kg
